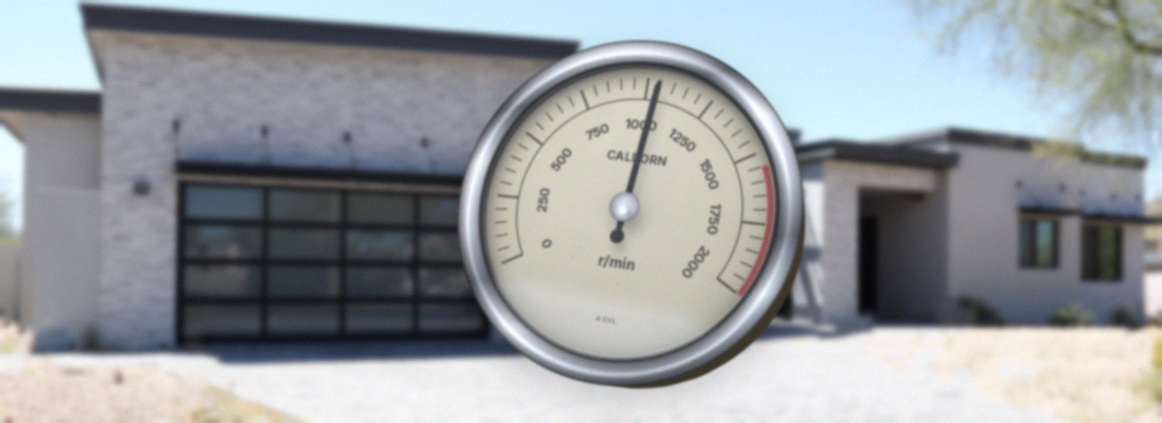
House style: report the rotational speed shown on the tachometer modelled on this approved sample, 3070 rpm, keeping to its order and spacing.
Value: 1050 rpm
